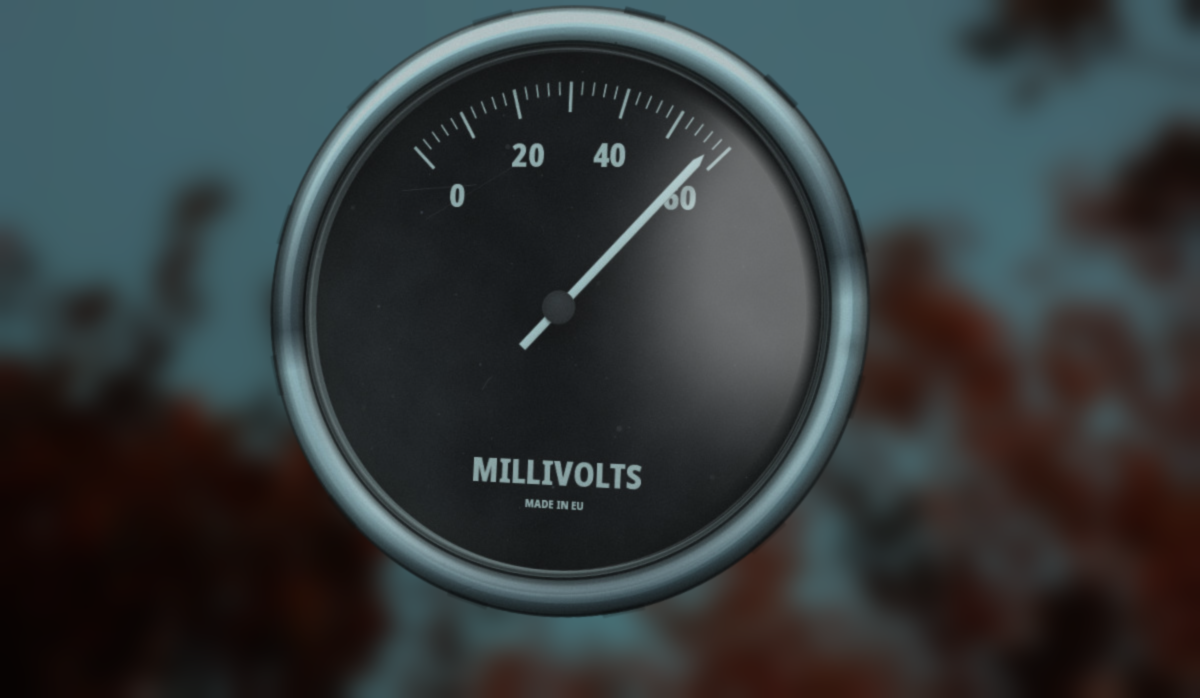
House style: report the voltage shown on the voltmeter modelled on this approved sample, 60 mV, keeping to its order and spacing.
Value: 58 mV
